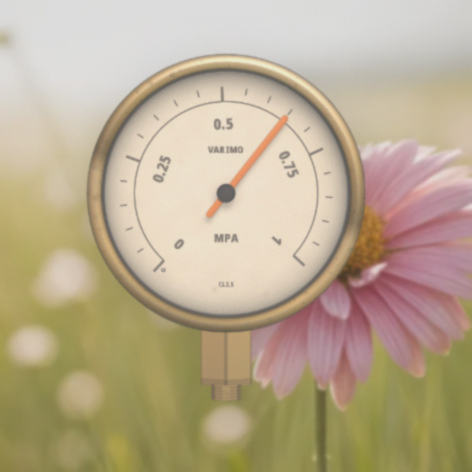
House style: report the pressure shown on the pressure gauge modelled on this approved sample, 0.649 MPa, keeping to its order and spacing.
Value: 0.65 MPa
